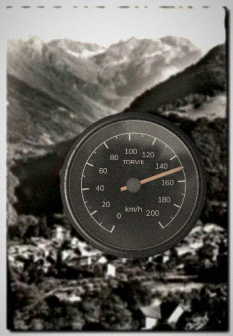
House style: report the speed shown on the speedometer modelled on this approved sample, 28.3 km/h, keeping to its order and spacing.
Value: 150 km/h
